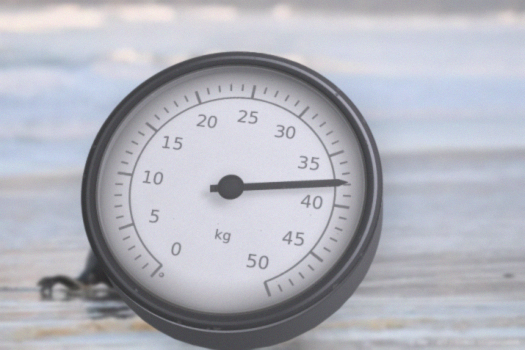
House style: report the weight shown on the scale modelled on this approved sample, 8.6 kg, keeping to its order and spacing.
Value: 38 kg
